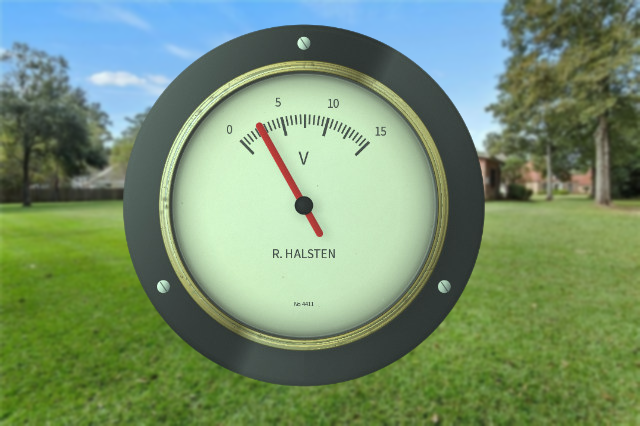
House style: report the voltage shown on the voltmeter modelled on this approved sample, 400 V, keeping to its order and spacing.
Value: 2.5 V
